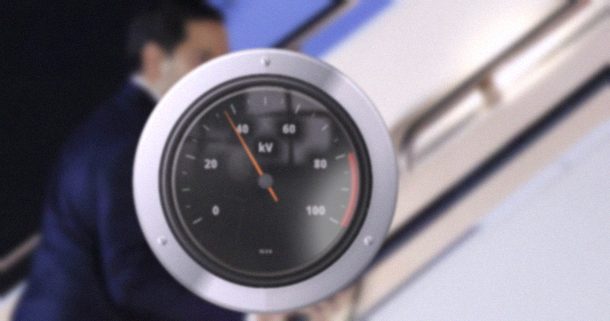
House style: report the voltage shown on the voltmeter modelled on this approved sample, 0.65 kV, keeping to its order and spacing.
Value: 37.5 kV
